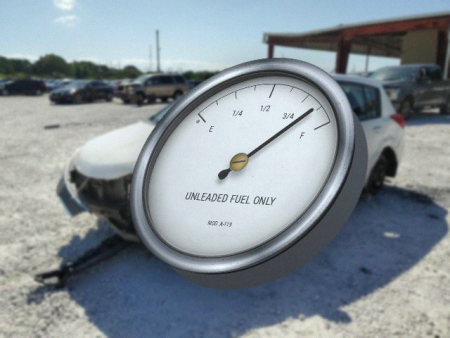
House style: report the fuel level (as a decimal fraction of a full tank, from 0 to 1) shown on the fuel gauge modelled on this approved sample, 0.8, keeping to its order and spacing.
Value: 0.875
